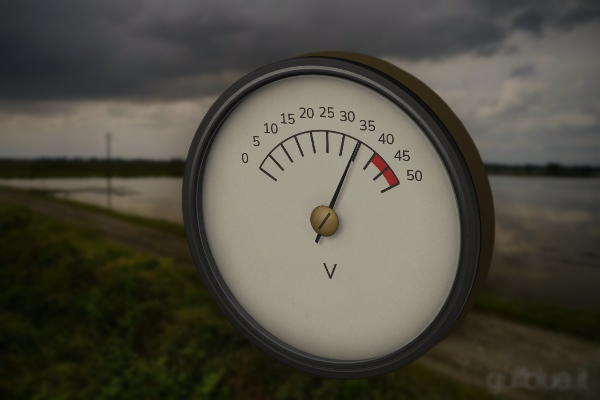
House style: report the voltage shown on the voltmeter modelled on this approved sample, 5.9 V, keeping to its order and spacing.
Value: 35 V
